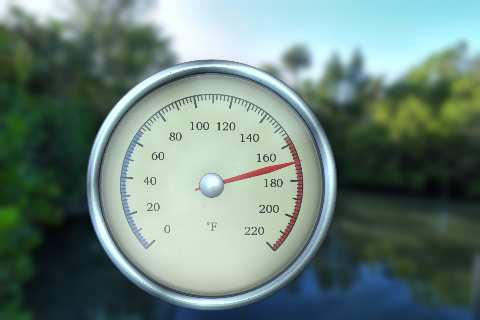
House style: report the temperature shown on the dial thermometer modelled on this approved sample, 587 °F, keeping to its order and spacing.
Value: 170 °F
